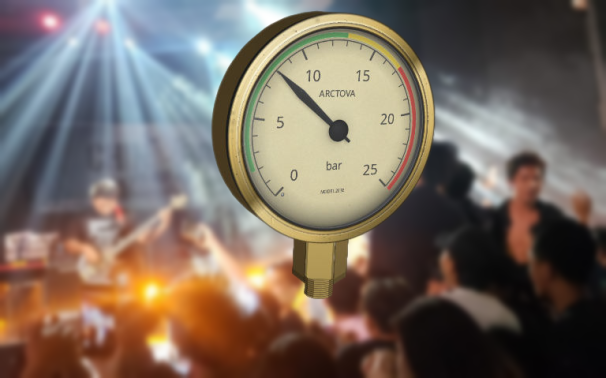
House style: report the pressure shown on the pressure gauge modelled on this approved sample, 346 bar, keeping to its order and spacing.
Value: 8 bar
